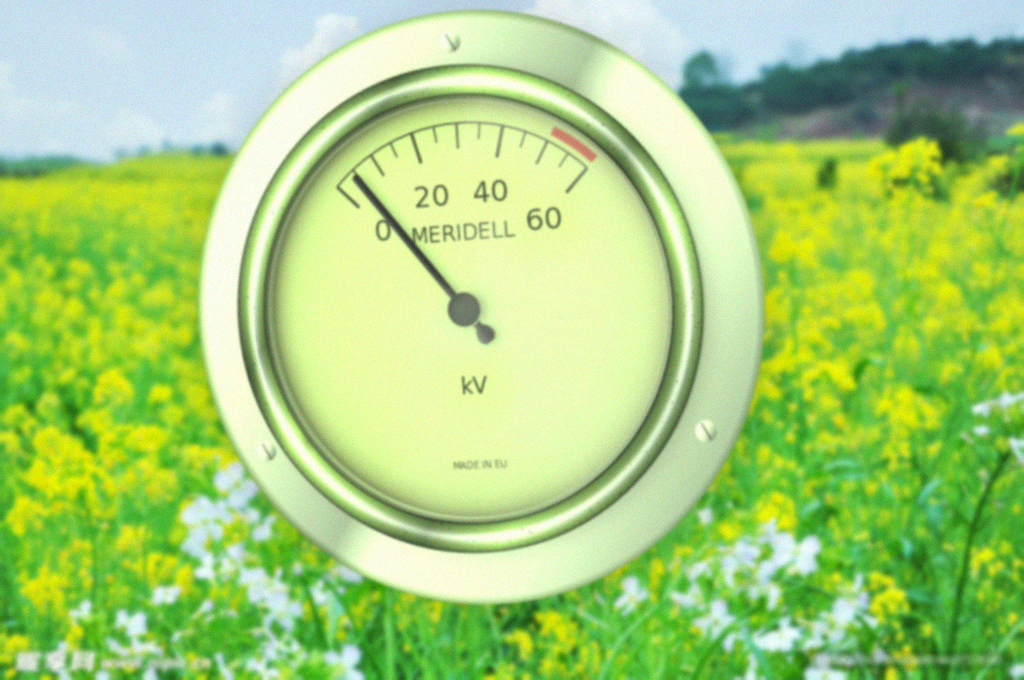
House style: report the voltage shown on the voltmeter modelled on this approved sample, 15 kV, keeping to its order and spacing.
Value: 5 kV
